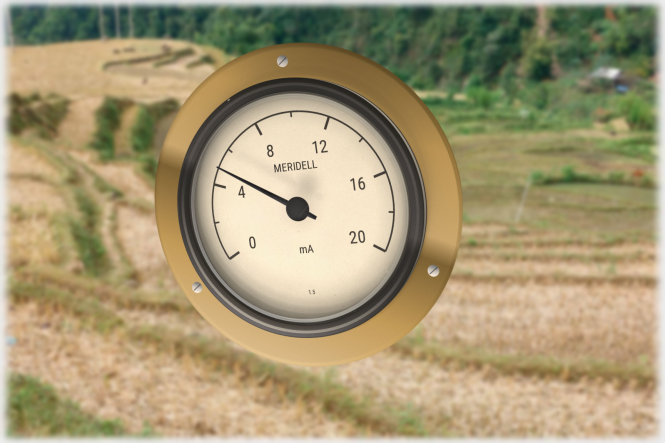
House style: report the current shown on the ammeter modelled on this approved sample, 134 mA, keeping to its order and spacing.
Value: 5 mA
